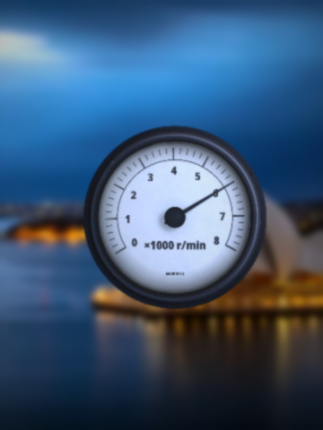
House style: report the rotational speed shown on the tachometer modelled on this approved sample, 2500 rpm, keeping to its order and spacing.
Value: 6000 rpm
